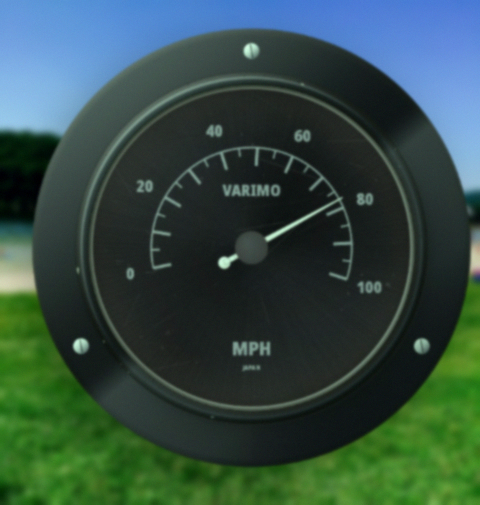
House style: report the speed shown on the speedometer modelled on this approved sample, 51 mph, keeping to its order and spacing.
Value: 77.5 mph
